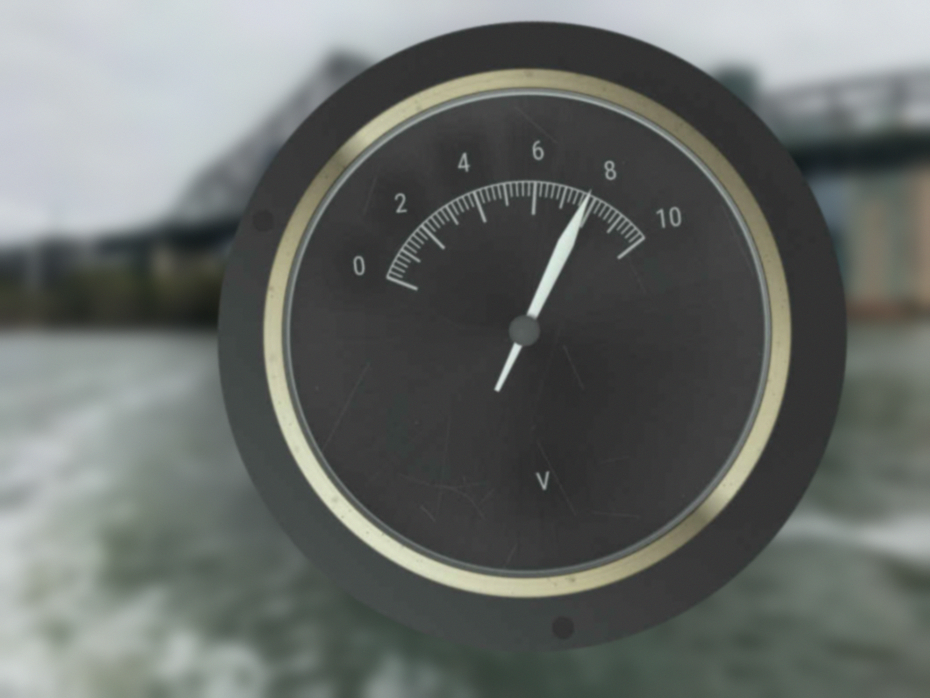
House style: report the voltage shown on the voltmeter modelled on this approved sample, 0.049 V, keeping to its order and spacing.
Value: 7.8 V
